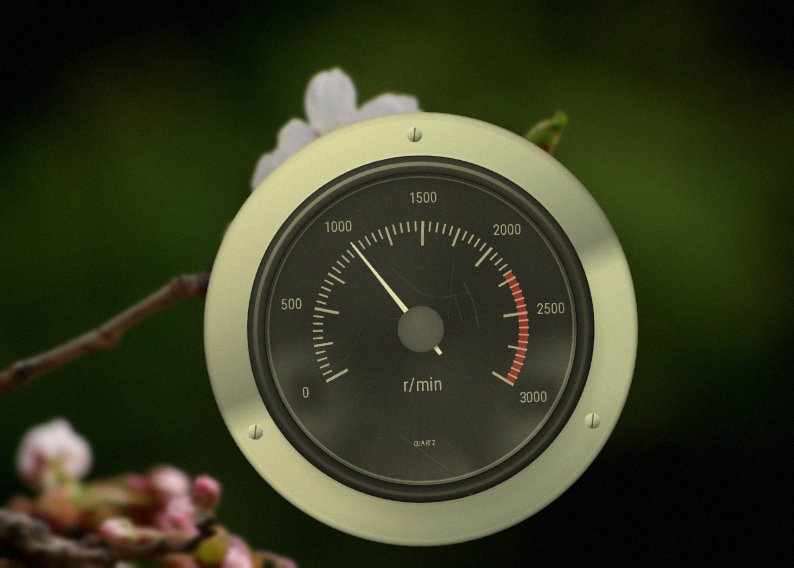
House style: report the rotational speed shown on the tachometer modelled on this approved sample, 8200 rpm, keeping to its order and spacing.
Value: 1000 rpm
